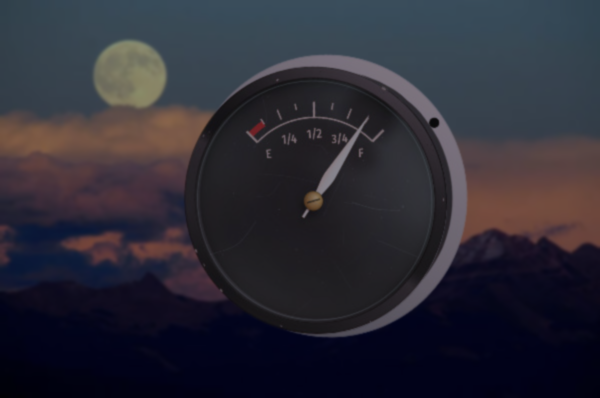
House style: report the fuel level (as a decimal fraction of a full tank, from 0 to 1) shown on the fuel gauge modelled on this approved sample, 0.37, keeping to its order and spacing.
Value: 0.875
